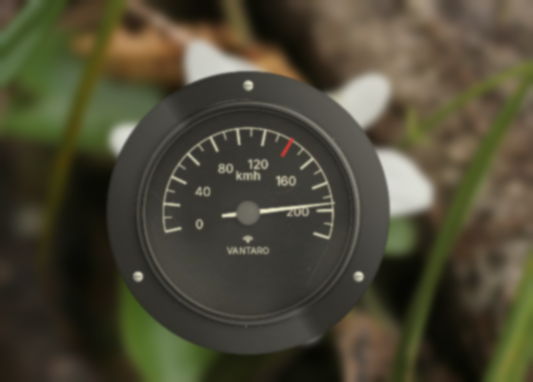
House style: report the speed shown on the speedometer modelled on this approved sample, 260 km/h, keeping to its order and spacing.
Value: 195 km/h
